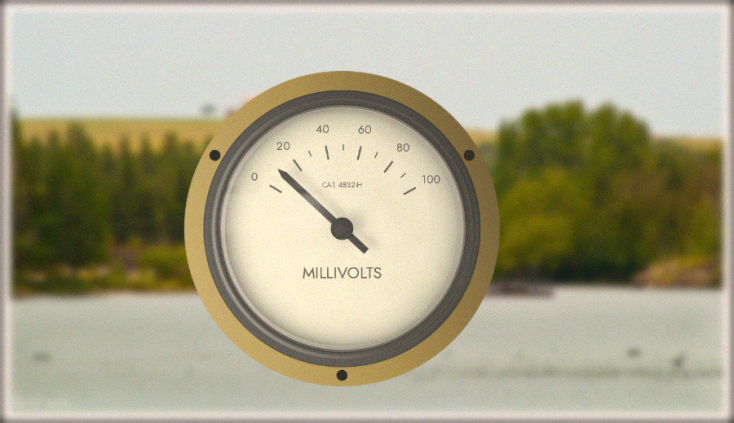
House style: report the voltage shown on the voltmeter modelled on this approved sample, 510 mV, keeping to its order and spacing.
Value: 10 mV
